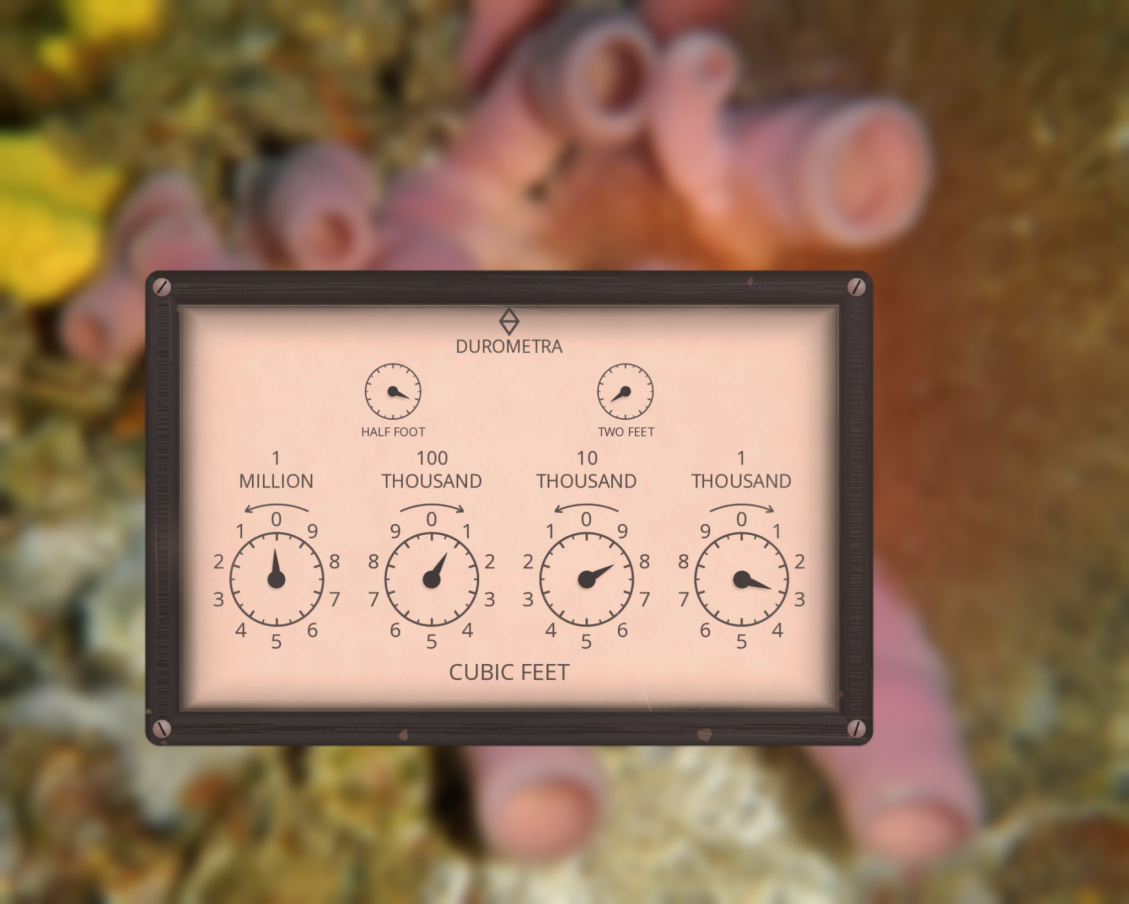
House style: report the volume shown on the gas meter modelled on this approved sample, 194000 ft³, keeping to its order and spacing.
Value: 8300 ft³
